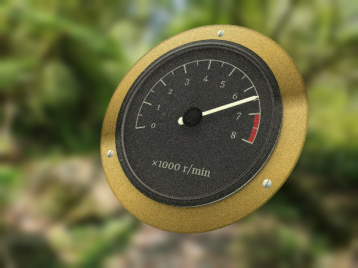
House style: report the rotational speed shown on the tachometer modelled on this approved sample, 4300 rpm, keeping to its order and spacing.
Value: 6500 rpm
